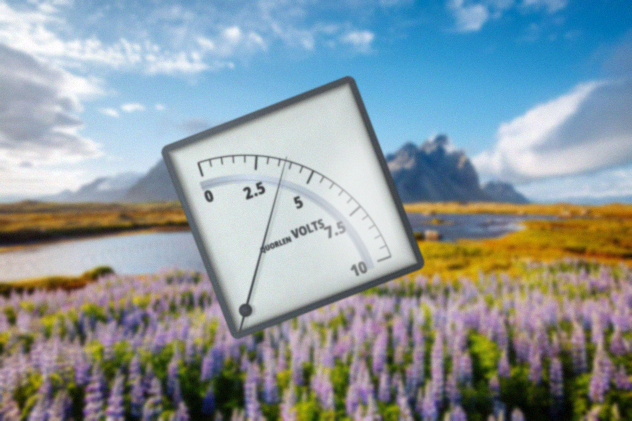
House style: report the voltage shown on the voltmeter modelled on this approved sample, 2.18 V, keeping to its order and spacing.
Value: 3.75 V
